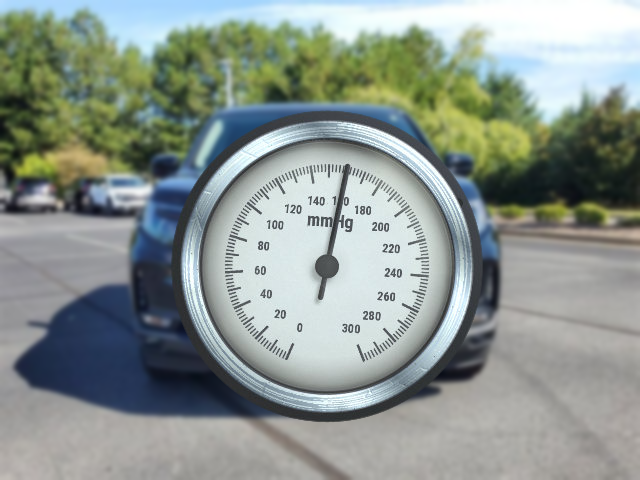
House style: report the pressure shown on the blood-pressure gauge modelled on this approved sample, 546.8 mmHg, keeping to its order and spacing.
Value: 160 mmHg
